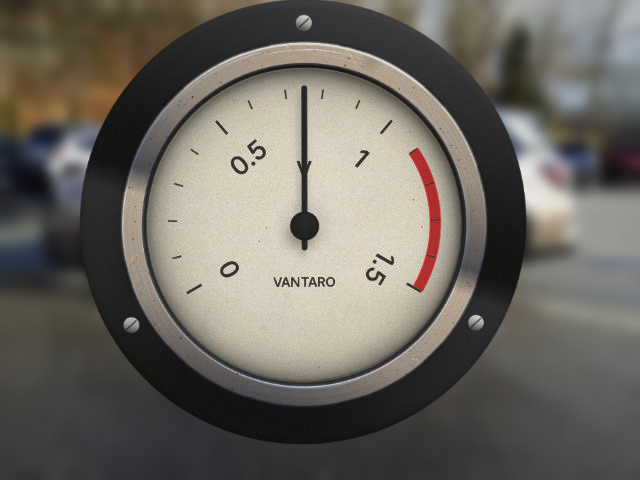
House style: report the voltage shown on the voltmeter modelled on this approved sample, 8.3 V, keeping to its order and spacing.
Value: 0.75 V
